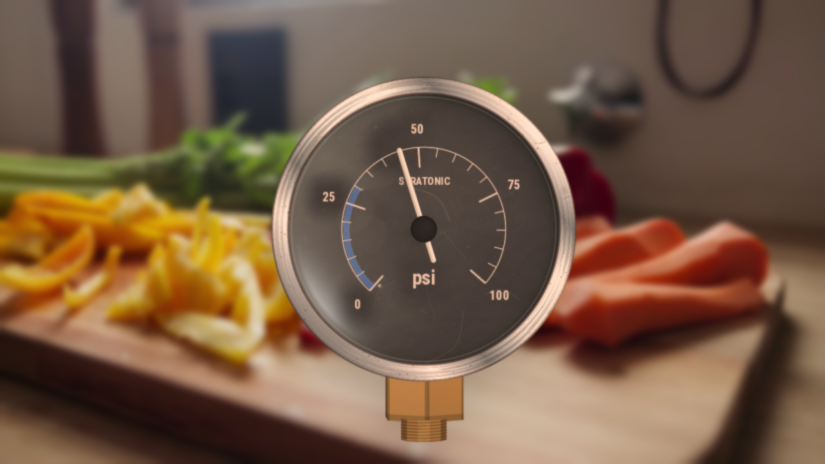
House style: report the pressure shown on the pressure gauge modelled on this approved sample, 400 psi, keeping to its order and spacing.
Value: 45 psi
